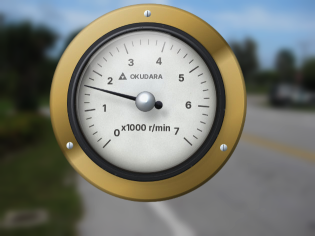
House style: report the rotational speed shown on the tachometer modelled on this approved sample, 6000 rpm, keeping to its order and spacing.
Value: 1600 rpm
